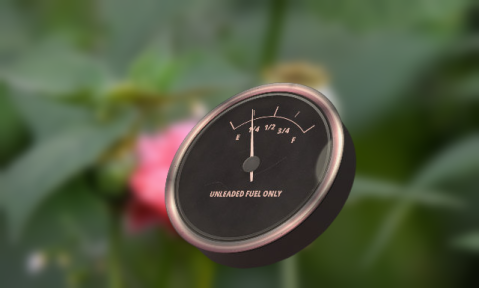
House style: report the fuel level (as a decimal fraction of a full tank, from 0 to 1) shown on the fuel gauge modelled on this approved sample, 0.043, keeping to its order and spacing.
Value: 0.25
